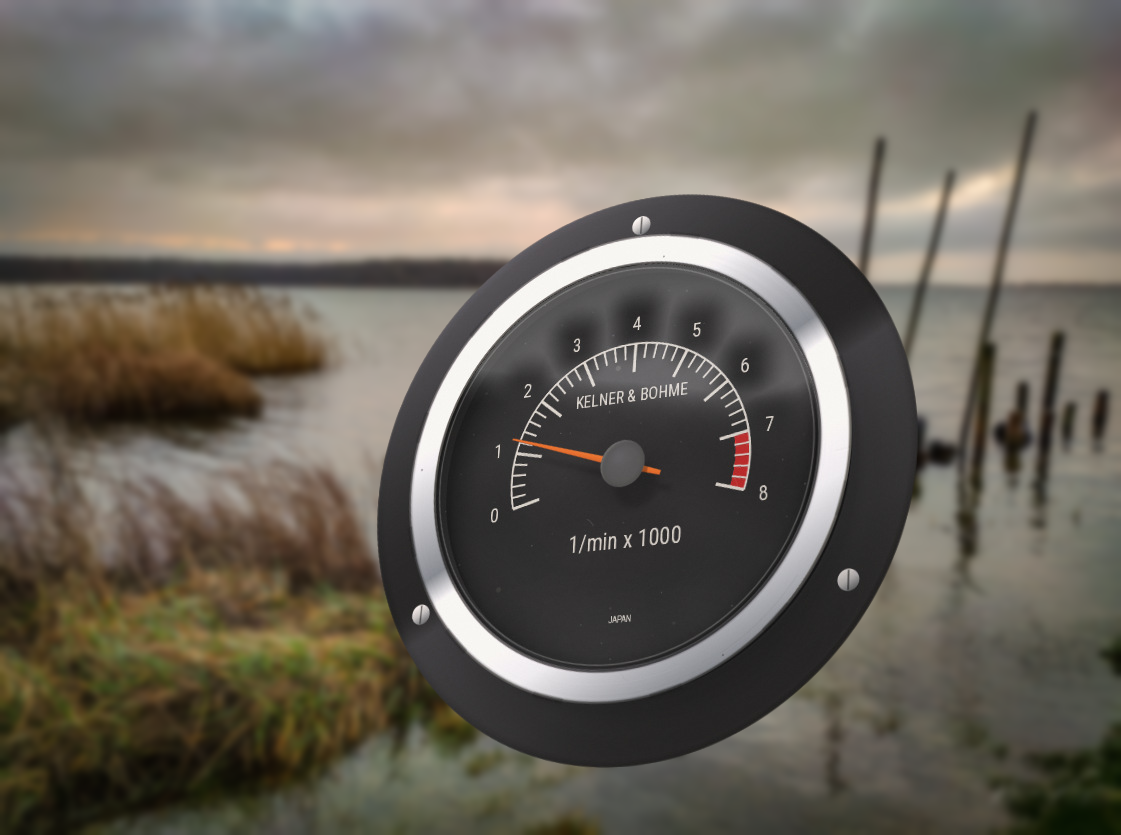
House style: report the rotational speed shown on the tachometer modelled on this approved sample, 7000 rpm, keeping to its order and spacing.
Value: 1200 rpm
